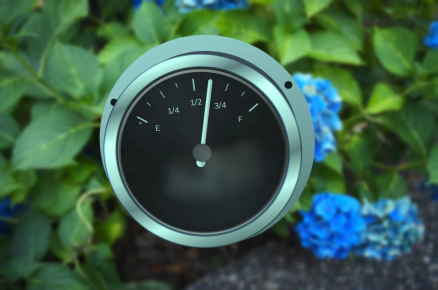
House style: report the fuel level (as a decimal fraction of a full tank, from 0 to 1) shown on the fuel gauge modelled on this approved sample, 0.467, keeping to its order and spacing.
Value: 0.625
